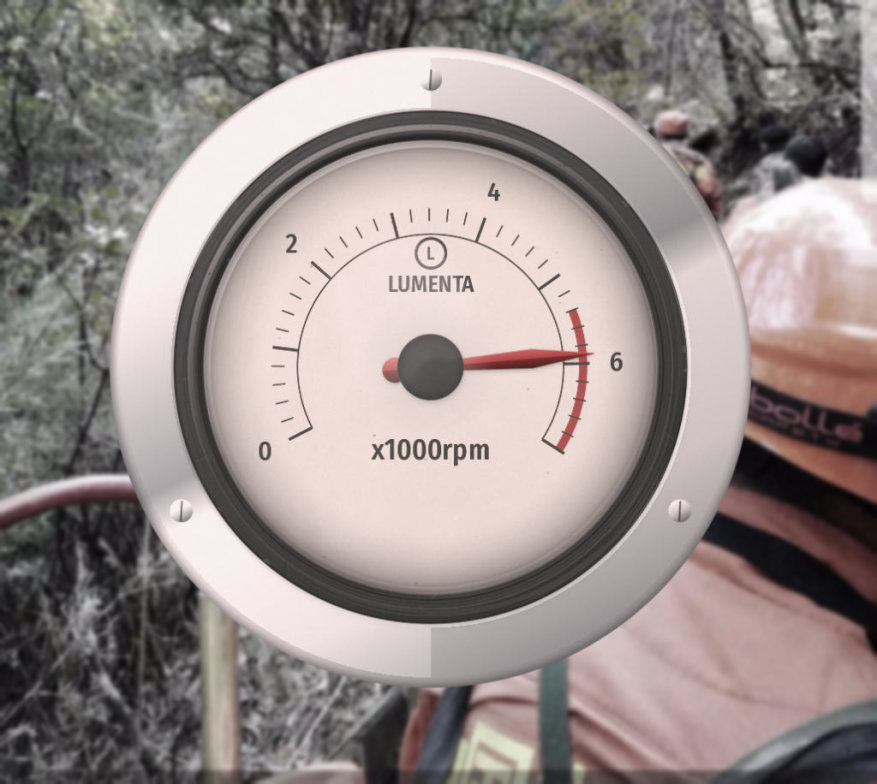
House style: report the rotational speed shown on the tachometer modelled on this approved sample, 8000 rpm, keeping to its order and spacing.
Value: 5900 rpm
